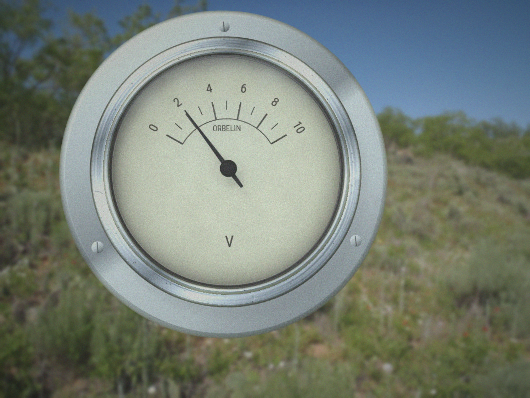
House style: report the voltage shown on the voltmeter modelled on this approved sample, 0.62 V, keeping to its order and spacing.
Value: 2 V
